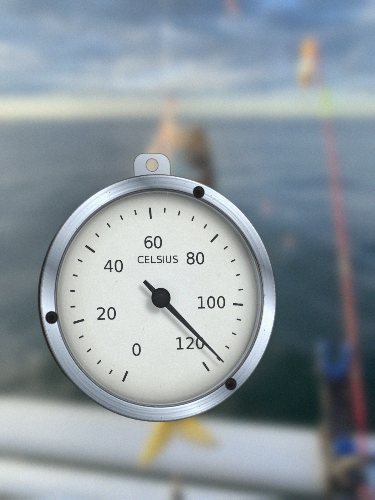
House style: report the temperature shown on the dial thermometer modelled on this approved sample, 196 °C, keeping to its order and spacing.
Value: 116 °C
